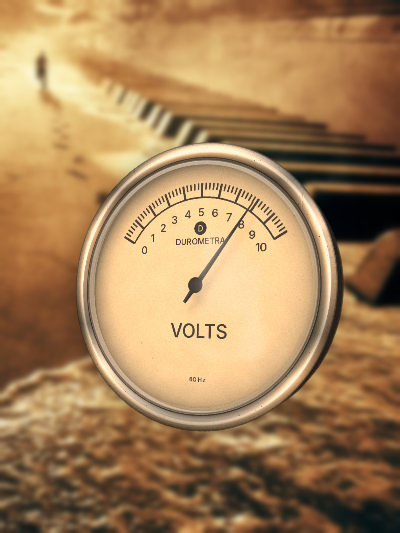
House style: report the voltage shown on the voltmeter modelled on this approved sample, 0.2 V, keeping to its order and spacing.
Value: 8 V
